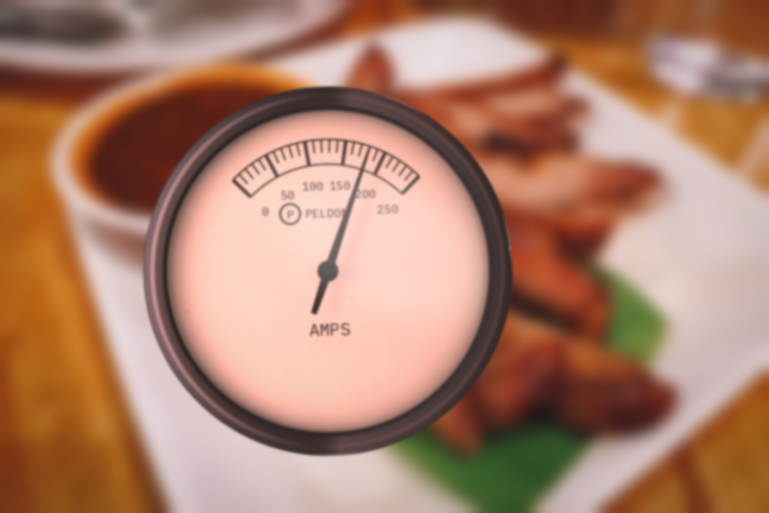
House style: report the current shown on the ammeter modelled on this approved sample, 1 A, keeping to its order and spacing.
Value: 180 A
